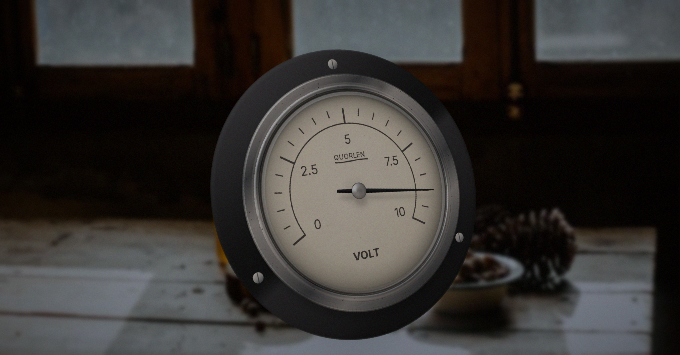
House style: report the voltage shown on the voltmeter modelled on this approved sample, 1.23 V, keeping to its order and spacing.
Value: 9 V
